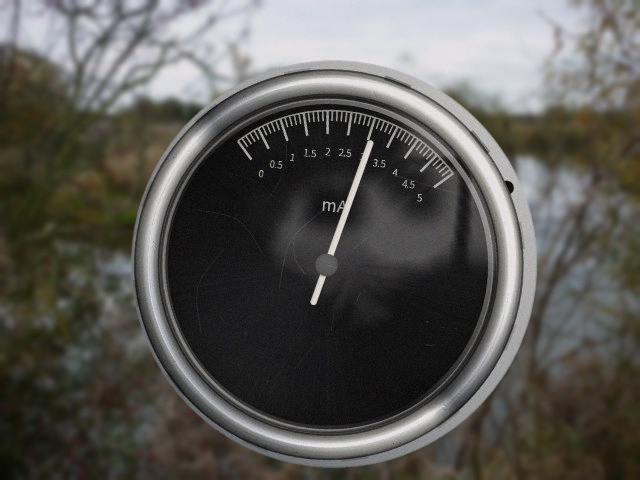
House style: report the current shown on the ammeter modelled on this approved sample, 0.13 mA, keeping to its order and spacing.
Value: 3.1 mA
